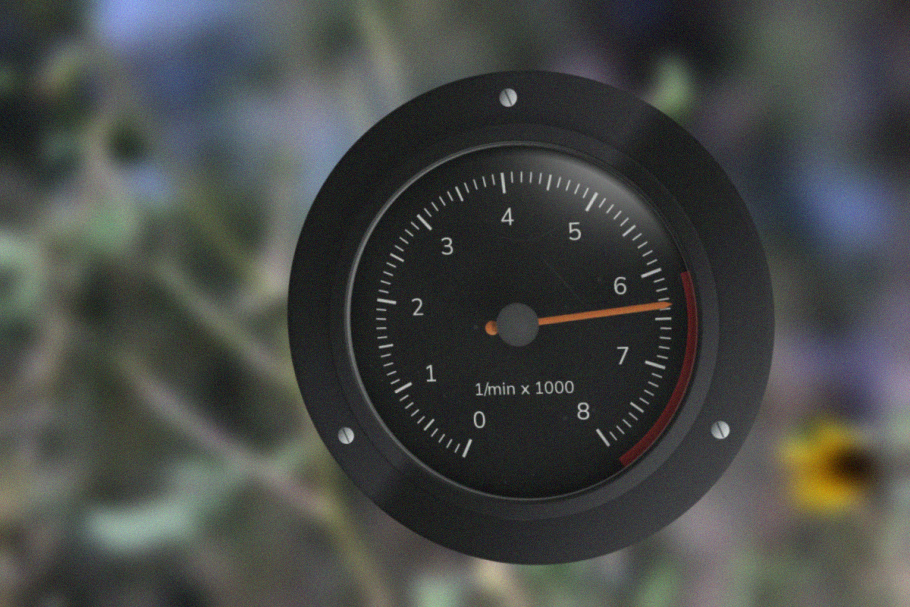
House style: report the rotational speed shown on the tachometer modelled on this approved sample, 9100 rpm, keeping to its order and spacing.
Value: 6350 rpm
